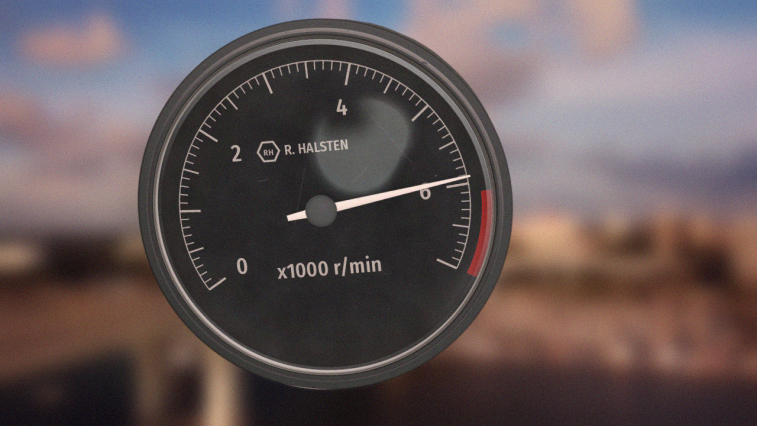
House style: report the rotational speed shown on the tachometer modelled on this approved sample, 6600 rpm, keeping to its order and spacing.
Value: 5900 rpm
